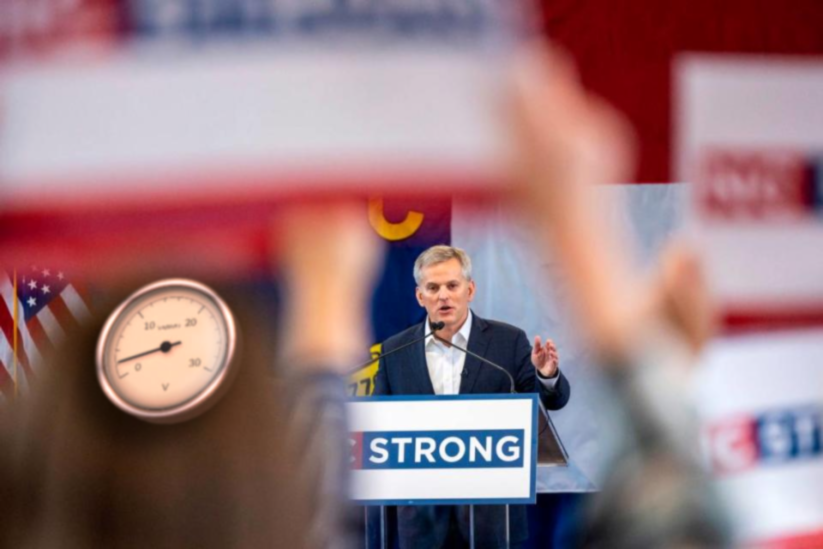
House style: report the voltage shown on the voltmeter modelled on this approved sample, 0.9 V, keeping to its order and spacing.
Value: 2 V
